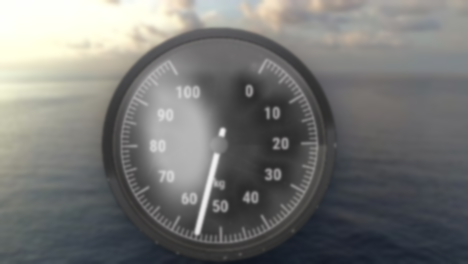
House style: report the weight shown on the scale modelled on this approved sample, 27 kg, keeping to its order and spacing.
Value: 55 kg
